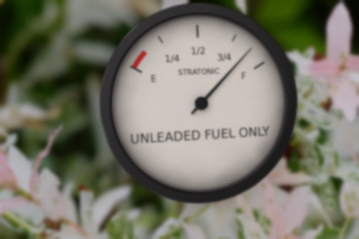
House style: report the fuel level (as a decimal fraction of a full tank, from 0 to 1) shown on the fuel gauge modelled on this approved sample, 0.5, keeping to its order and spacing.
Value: 0.875
